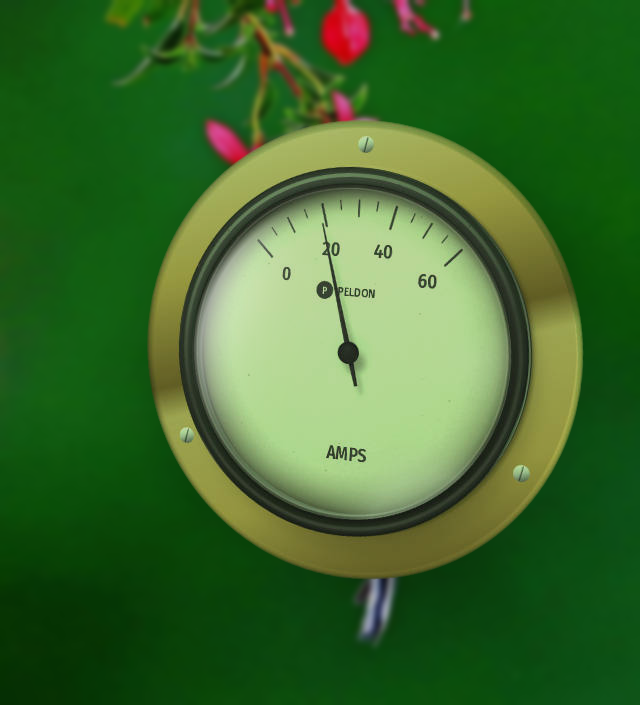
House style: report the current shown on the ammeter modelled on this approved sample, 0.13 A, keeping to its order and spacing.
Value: 20 A
